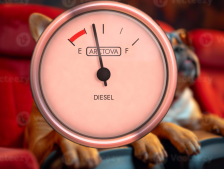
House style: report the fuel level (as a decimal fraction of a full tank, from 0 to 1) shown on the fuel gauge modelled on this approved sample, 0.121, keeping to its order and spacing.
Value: 0.375
